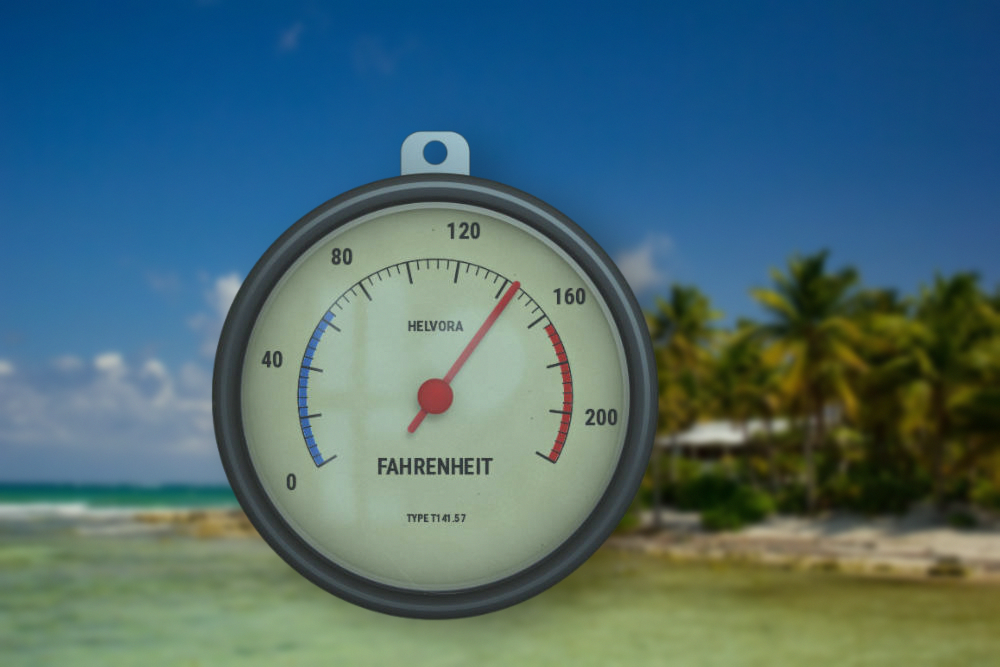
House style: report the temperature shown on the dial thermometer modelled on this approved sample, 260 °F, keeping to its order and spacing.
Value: 144 °F
